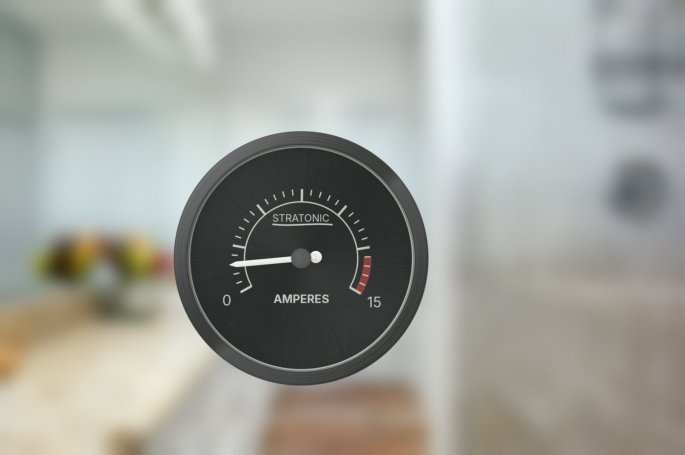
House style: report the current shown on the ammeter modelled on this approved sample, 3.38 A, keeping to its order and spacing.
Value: 1.5 A
